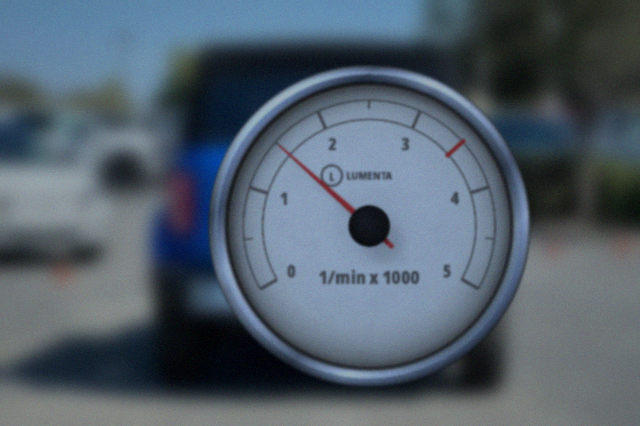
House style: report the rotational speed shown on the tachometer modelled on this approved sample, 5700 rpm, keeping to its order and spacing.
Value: 1500 rpm
